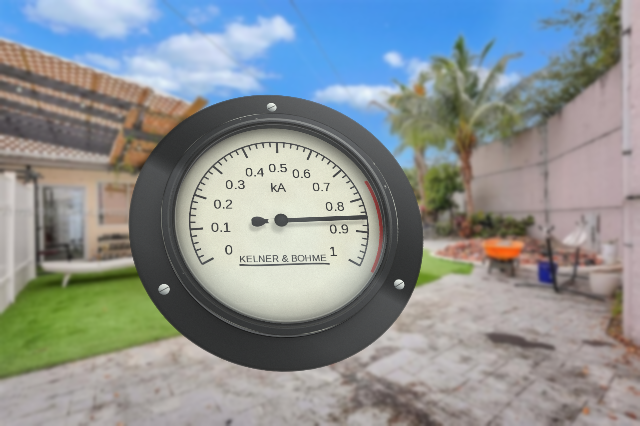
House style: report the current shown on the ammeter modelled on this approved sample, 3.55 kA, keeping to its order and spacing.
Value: 0.86 kA
